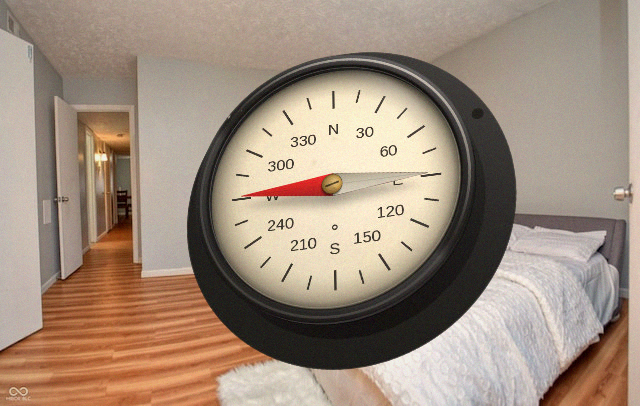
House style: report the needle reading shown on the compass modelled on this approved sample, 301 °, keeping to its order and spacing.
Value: 270 °
